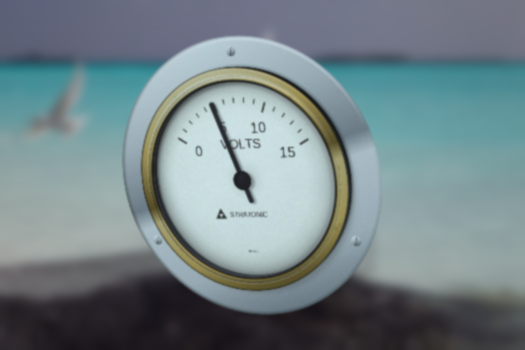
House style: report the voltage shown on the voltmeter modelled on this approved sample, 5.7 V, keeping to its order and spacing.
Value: 5 V
